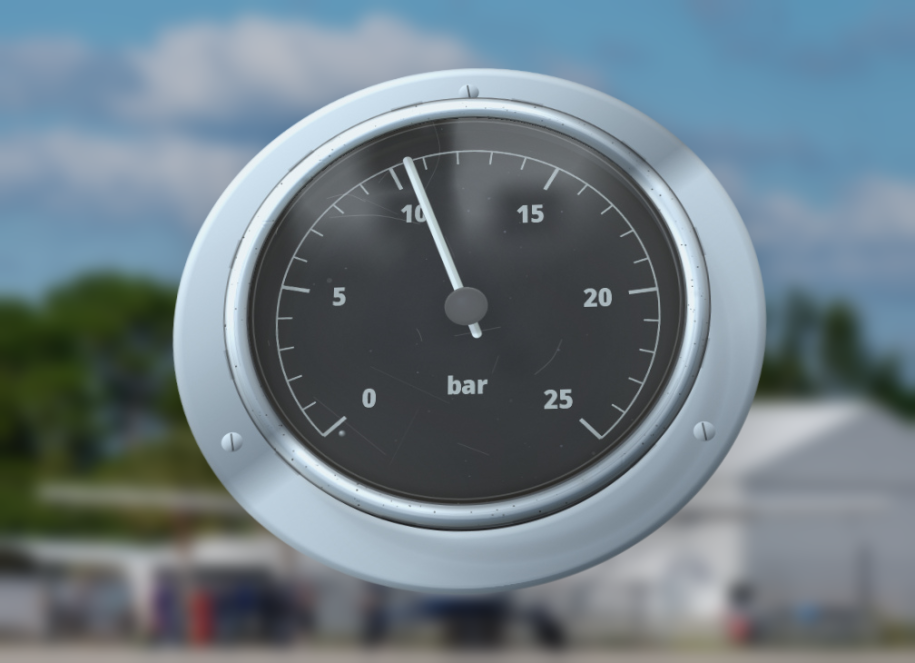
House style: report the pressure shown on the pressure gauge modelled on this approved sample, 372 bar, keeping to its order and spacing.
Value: 10.5 bar
